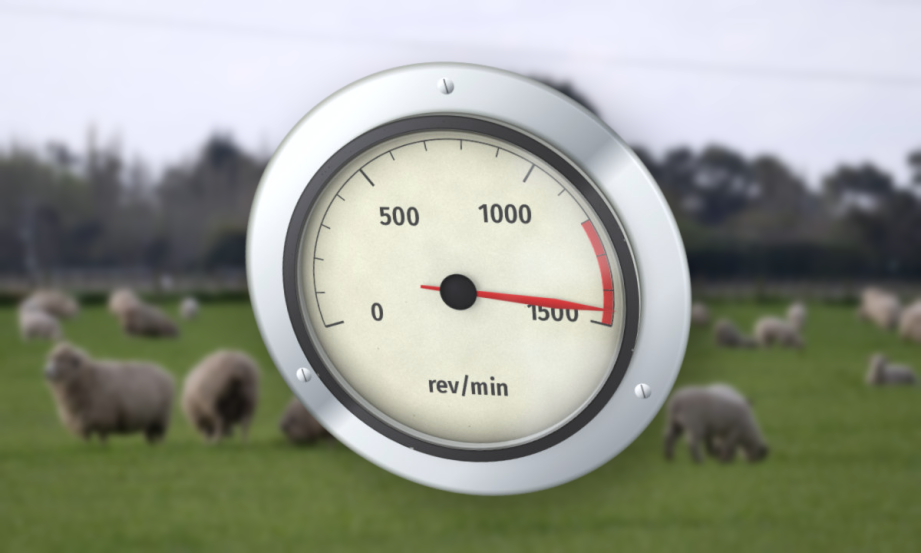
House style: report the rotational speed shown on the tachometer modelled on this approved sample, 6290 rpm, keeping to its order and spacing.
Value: 1450 rpm
